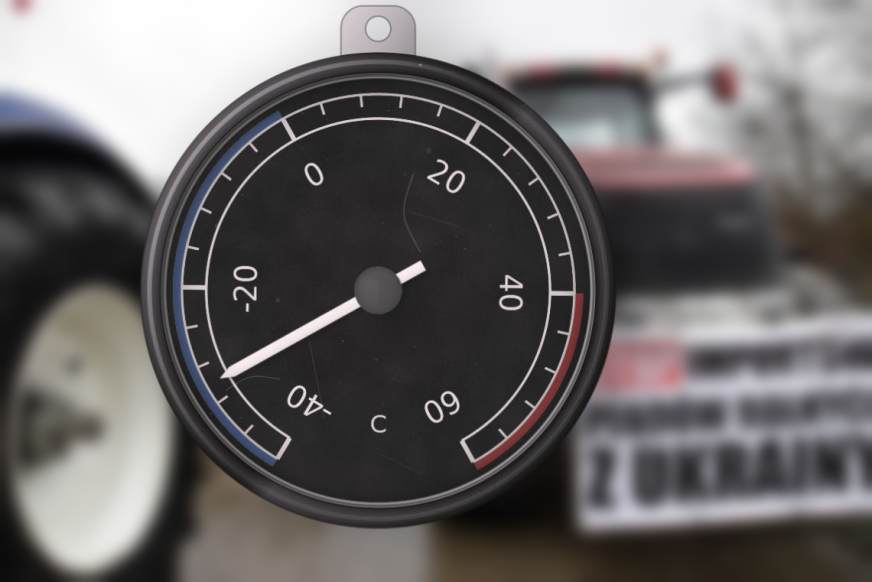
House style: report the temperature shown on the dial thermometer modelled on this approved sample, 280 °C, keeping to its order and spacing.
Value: -30 °C
